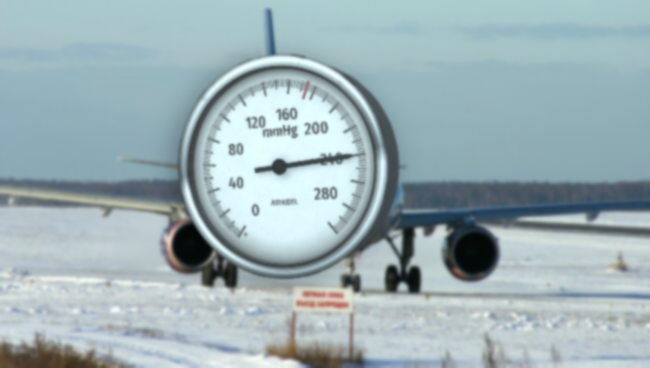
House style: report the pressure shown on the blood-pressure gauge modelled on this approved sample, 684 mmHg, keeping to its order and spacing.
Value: 240 mmHg
